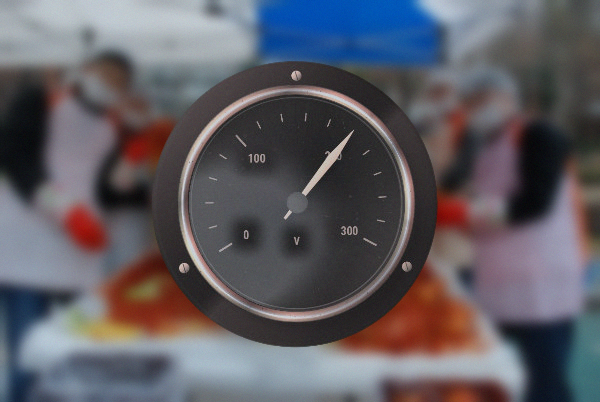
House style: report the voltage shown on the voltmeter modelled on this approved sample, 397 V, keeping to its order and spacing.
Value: 200 V
